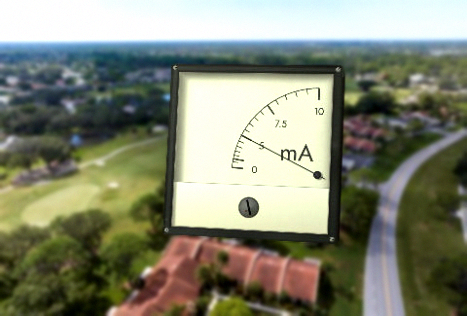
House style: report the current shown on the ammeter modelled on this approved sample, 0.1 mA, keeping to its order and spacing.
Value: 5 mA
